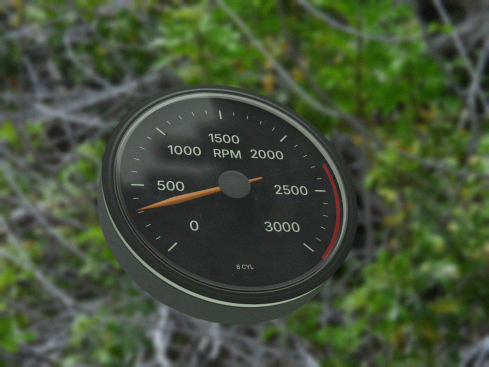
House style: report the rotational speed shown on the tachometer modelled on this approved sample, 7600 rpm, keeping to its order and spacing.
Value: 300 rpm
